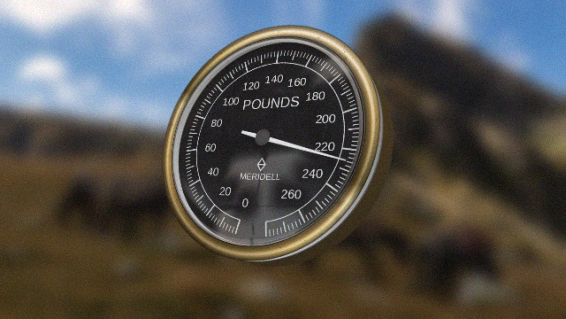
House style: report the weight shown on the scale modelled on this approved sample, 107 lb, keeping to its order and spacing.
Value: 226 lb
